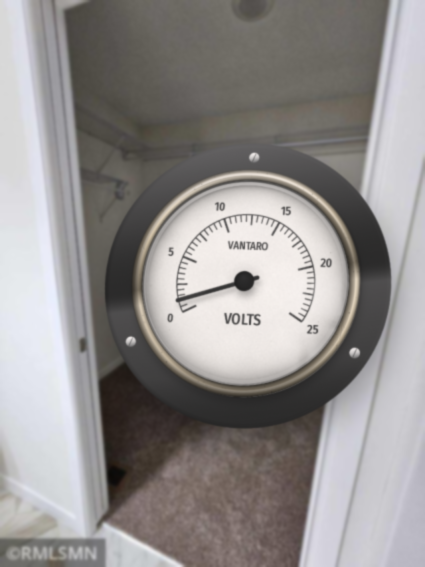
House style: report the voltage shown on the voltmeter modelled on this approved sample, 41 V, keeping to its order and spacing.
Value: 1 V
